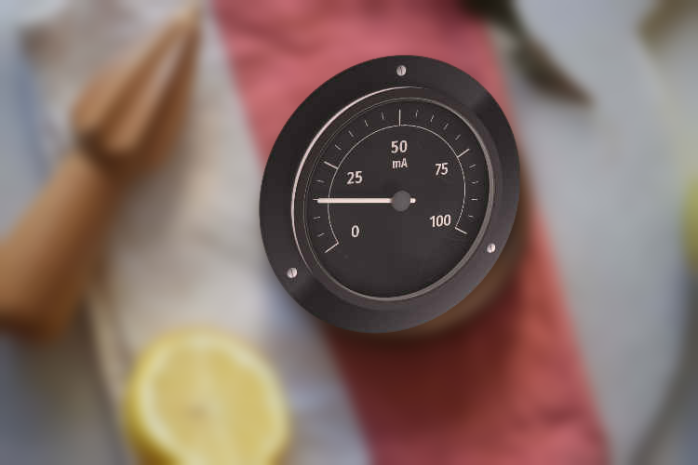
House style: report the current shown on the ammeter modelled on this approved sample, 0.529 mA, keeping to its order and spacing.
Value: 15 mA
